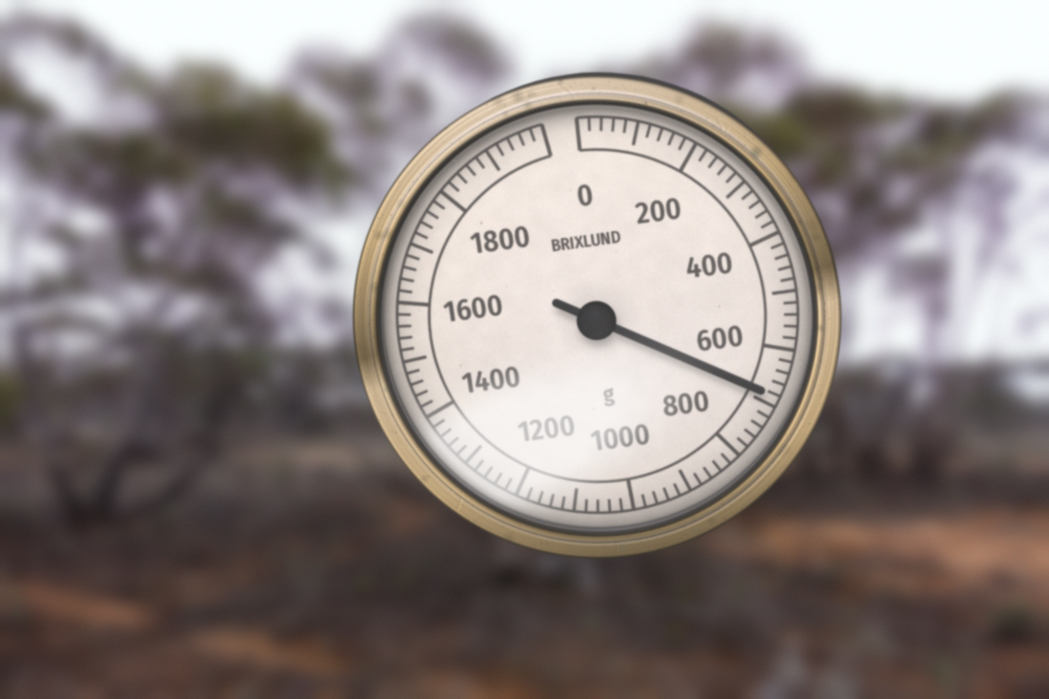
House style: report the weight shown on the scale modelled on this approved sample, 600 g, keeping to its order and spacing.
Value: 680 g
